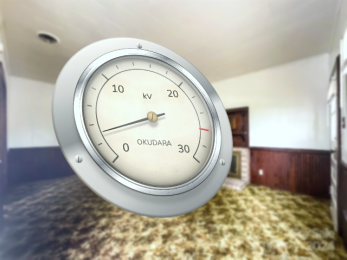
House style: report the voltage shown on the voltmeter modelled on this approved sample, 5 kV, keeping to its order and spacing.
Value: 3 kV
